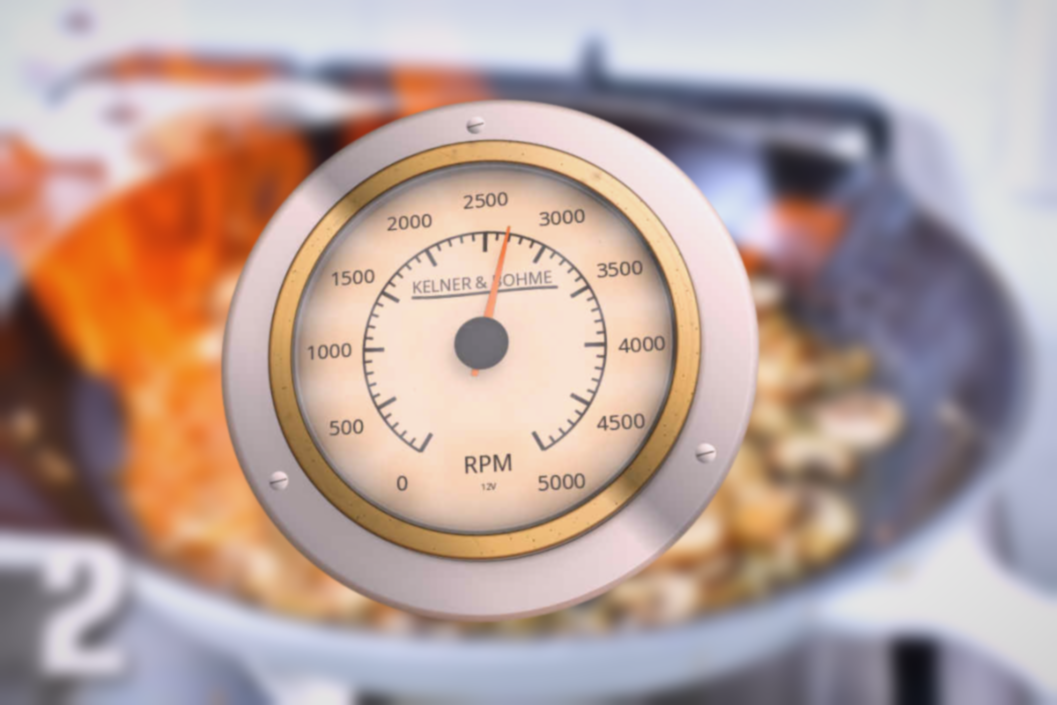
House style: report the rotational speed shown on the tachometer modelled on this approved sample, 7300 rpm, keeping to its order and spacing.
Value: 2700 rpm
